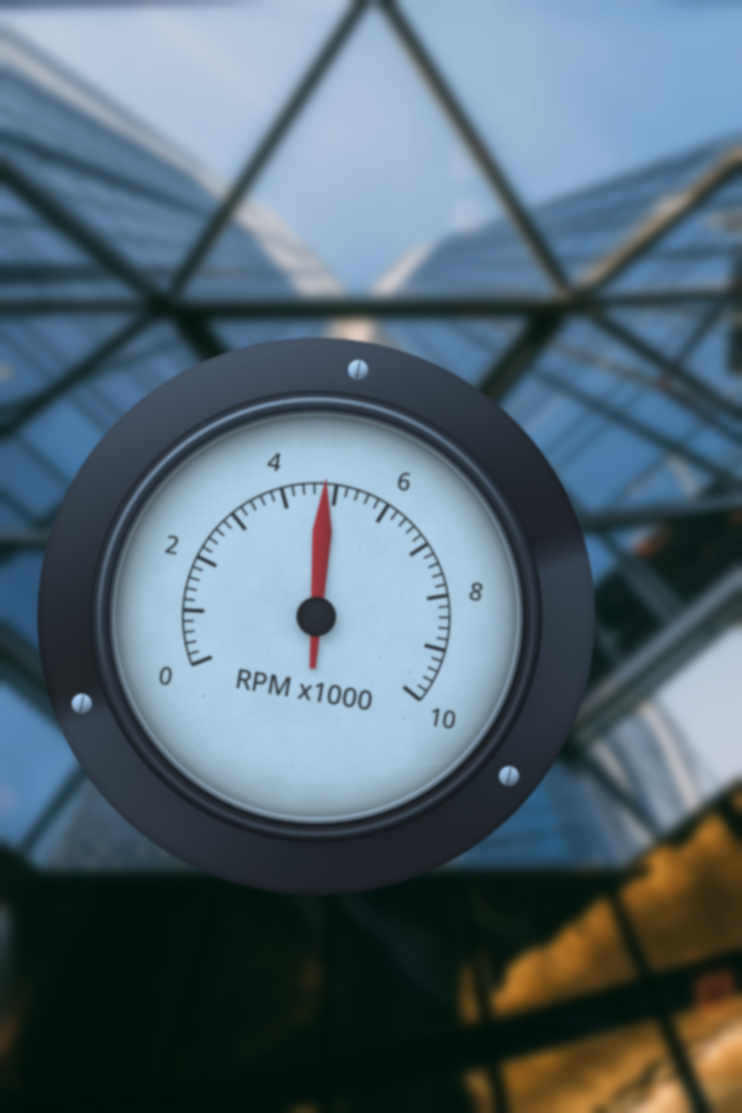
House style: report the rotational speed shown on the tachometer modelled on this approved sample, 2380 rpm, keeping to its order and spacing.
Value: 4800 rpm
